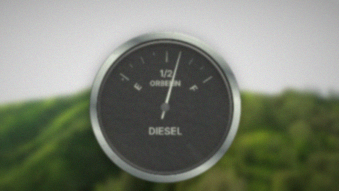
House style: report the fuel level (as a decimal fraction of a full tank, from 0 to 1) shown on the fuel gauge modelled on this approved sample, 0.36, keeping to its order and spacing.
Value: 0.625
